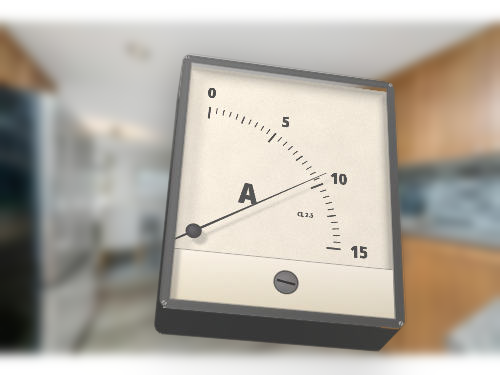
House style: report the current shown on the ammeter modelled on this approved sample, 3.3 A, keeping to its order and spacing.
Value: 9.5 A
